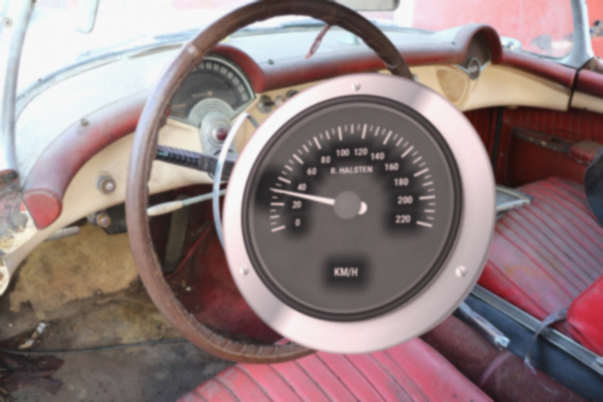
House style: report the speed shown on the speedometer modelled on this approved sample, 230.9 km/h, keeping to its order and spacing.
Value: 30 km/h
